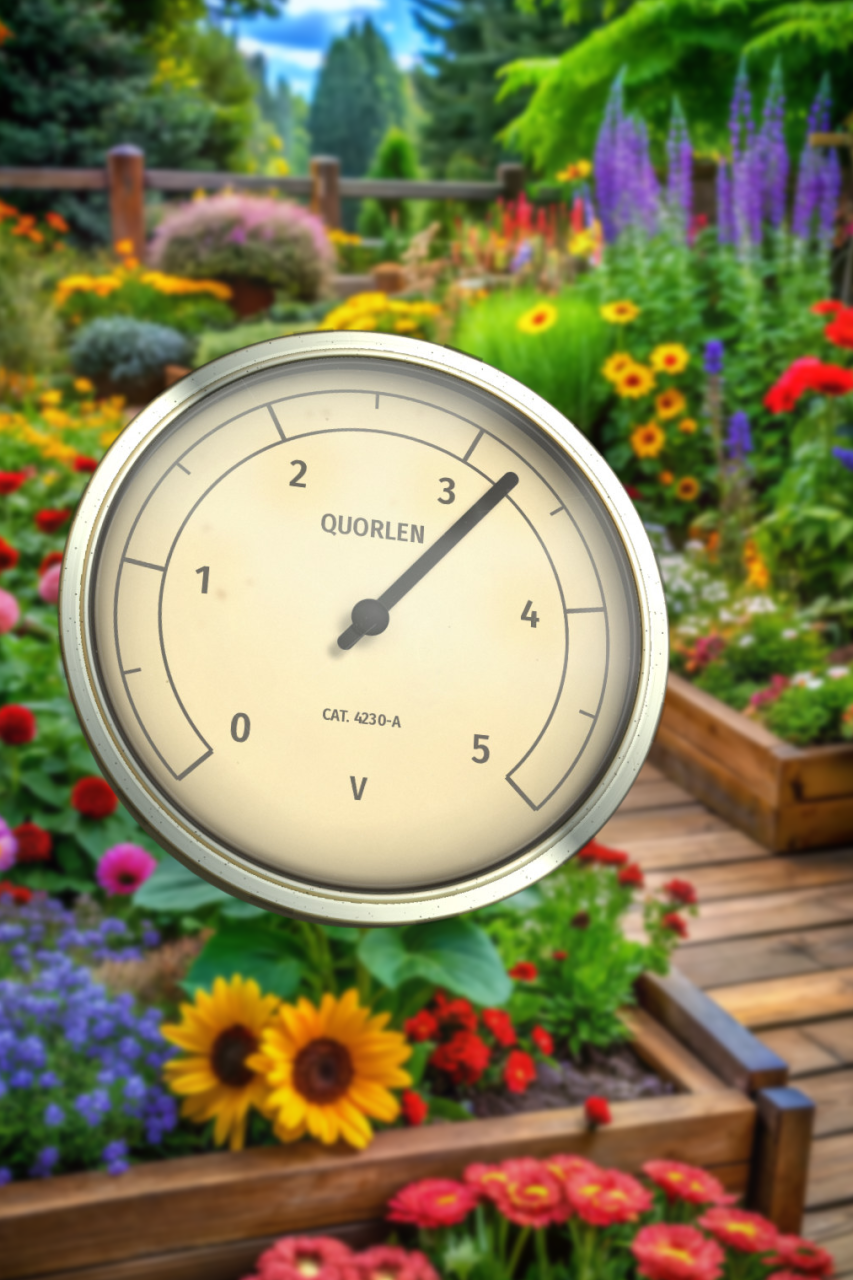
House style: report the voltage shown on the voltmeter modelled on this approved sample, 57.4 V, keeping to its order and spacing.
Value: 3.25 V
